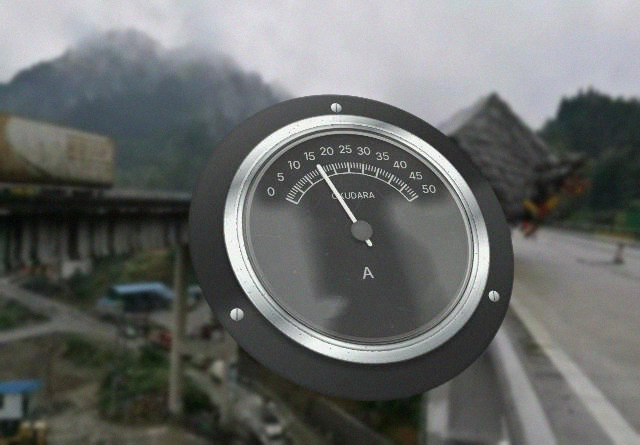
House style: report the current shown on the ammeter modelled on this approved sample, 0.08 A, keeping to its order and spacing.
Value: 15 A
